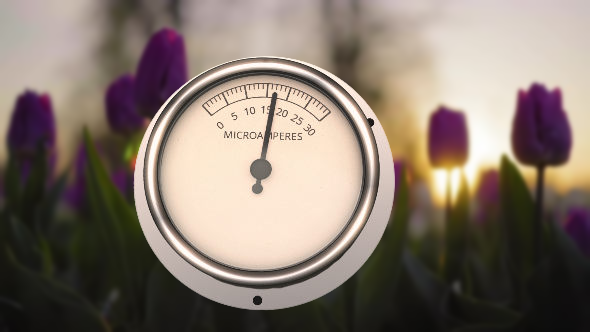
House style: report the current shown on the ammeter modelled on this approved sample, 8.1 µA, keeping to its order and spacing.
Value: 17 µA
